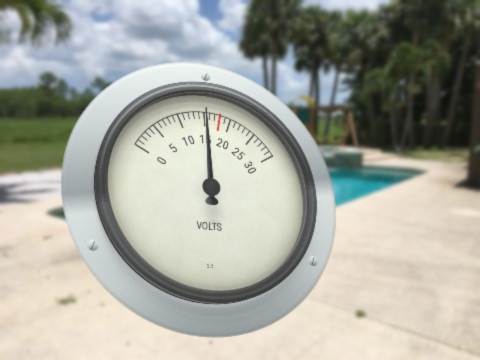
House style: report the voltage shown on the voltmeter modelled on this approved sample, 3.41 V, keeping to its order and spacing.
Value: 15 V
